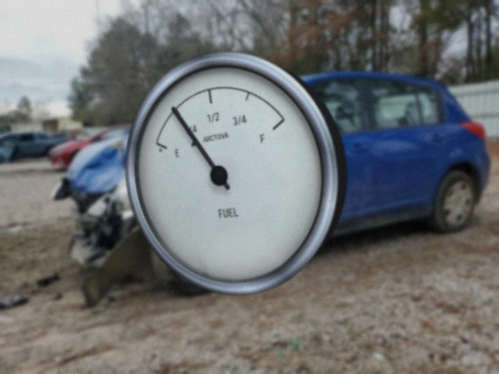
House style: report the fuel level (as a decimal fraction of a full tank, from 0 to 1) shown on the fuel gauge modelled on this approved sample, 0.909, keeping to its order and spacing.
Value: 0.25
